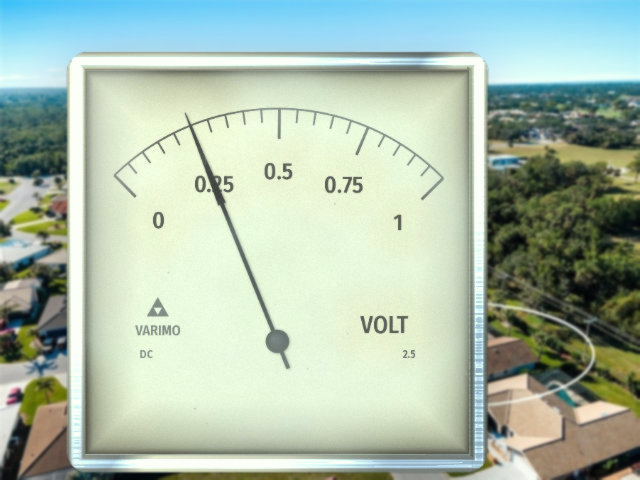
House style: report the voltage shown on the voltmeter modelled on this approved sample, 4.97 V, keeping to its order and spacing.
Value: 0.25 V
